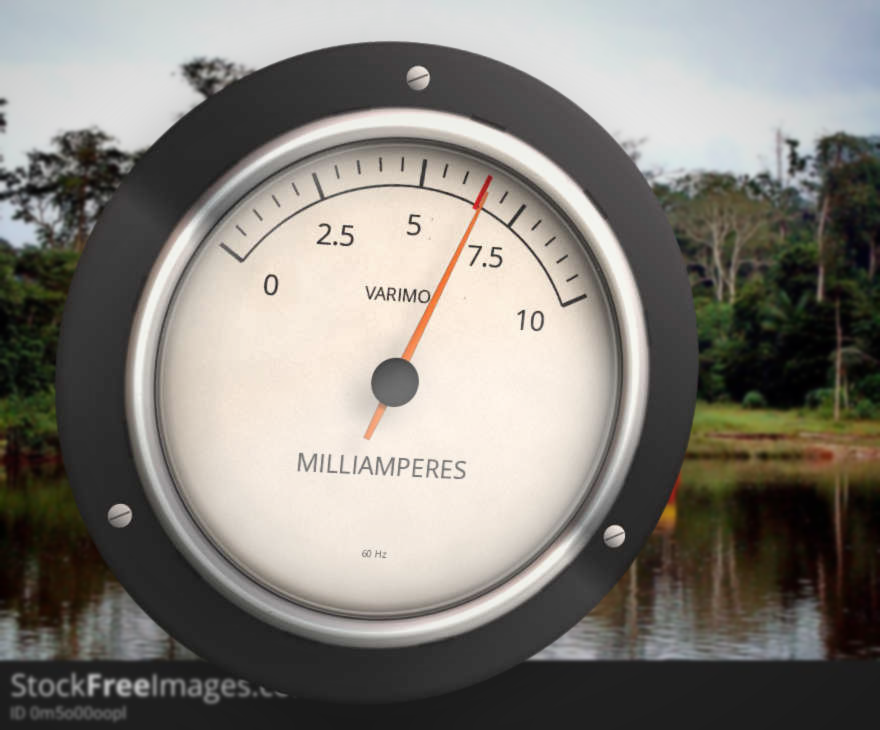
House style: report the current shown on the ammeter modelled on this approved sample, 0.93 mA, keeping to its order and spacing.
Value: 6.5 mA
